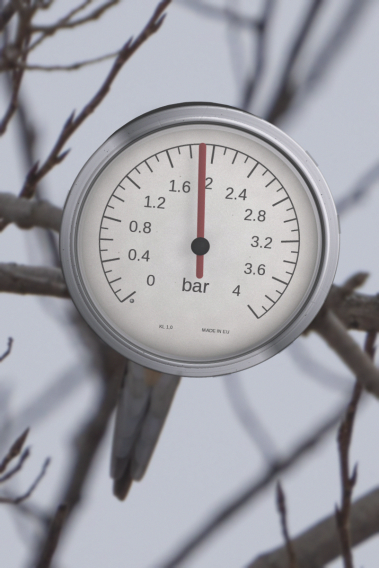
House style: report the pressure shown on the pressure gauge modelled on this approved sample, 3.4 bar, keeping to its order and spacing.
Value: 1.9 bar
